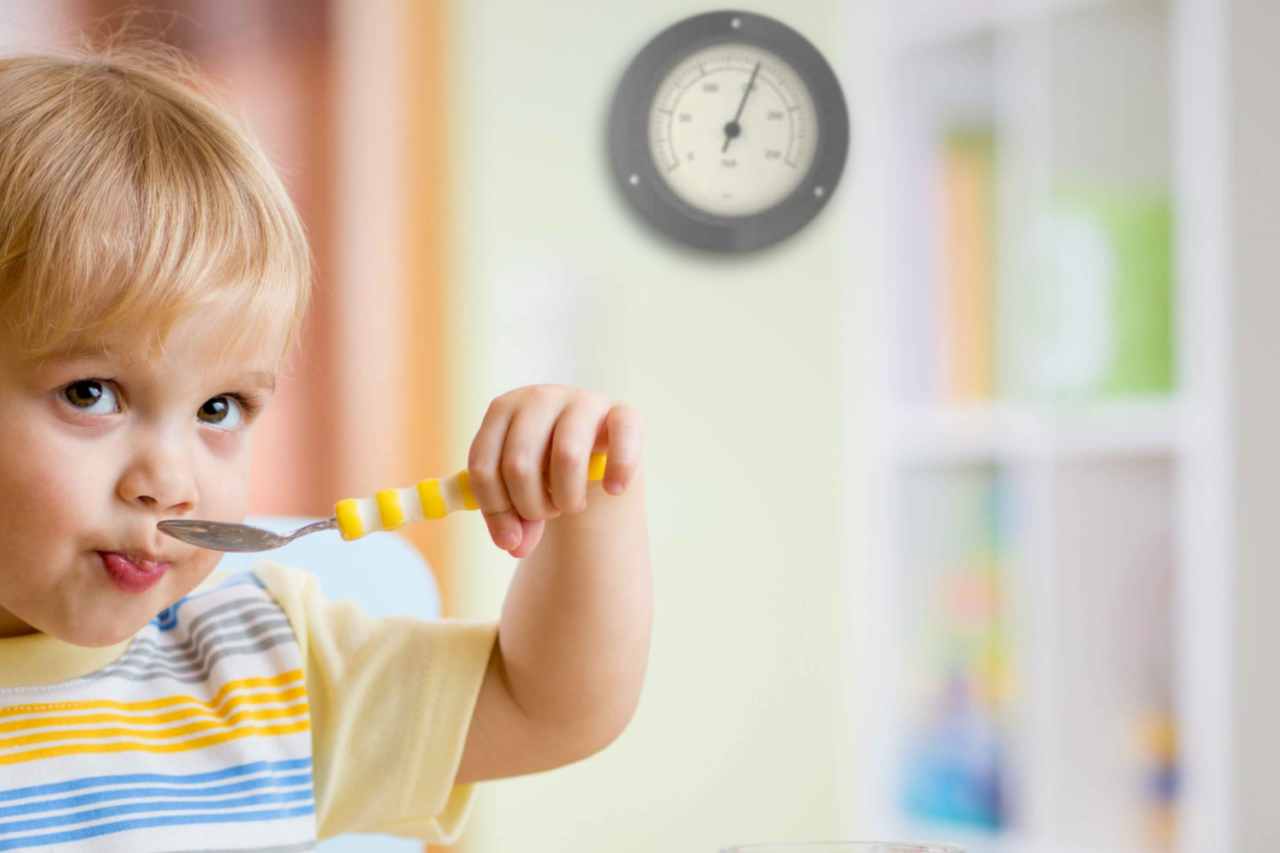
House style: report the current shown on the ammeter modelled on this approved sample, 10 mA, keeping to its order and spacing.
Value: 150 mA
